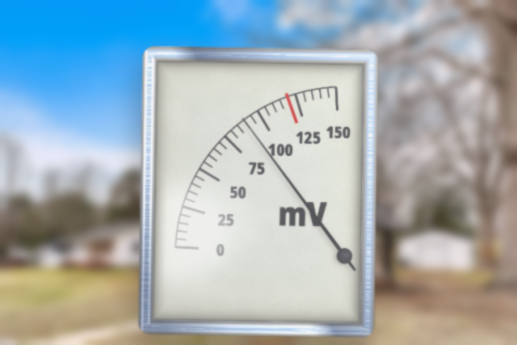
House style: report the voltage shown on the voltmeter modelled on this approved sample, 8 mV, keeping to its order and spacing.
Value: 90 mV
